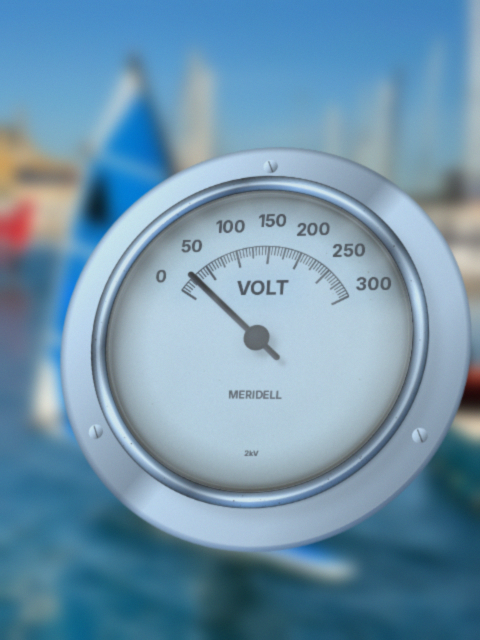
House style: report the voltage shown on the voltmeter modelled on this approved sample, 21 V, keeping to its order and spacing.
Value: 25 V
